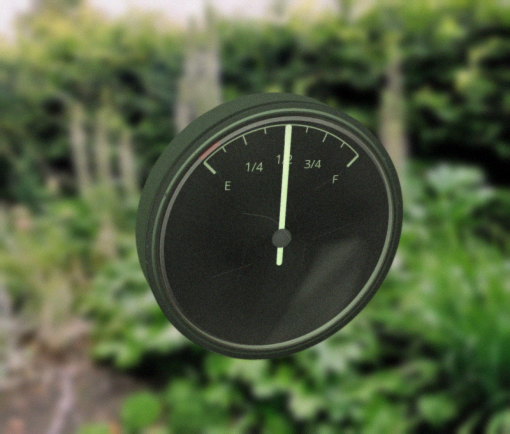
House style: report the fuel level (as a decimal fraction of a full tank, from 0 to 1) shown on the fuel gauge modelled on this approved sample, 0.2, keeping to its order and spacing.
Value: 0.5
